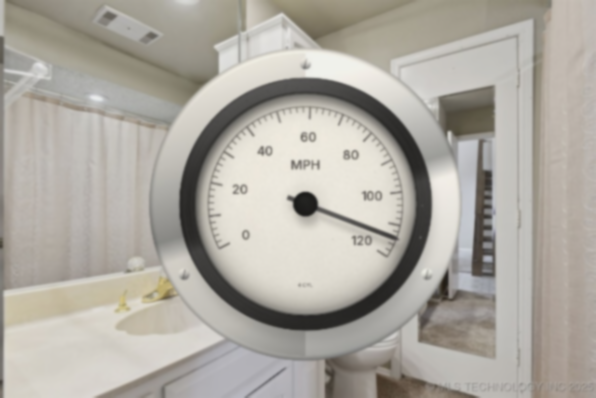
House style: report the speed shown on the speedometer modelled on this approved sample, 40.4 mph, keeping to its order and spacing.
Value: 114 mph
